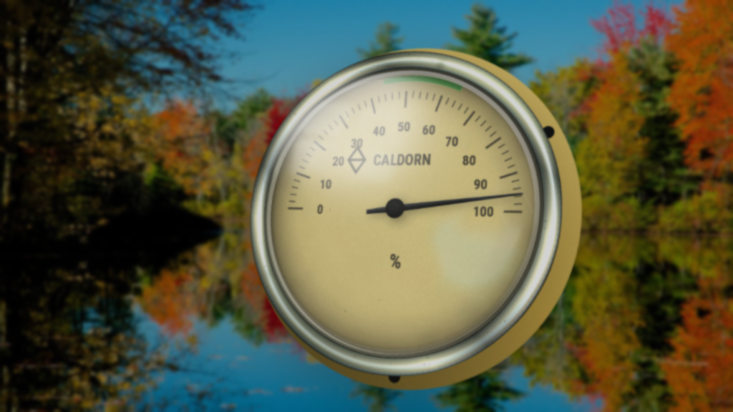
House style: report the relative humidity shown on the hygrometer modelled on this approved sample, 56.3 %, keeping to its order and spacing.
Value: 96 %
